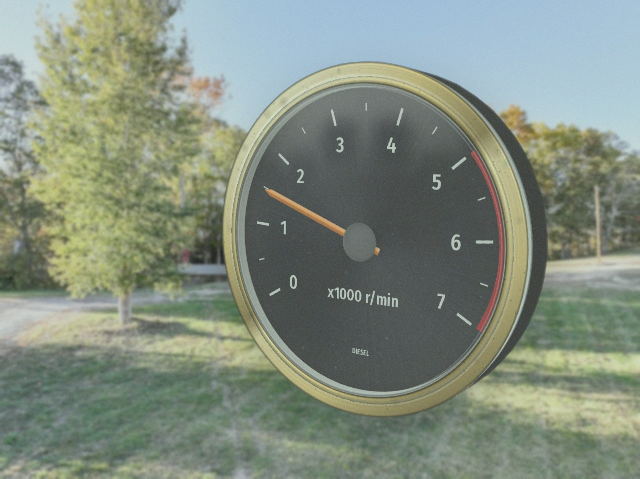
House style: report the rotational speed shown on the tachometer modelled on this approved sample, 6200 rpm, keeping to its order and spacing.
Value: 1500 rpm
